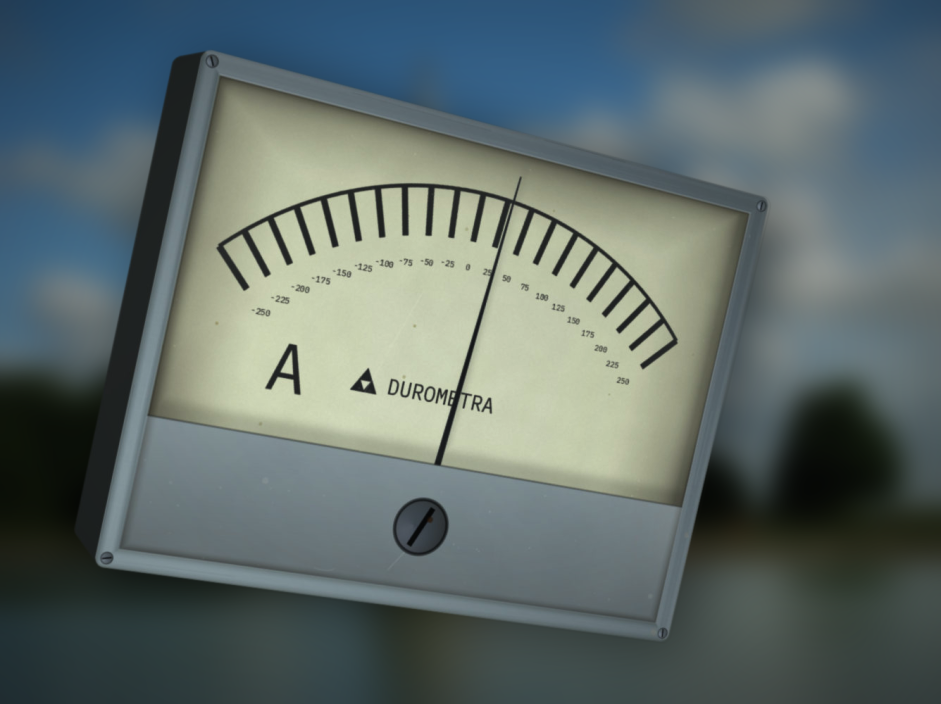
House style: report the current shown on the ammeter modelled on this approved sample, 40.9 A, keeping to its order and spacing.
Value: 25 A
